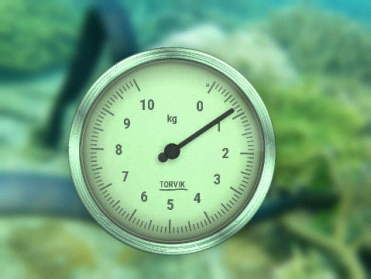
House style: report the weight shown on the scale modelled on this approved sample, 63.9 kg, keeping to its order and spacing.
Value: 0.8 kg
